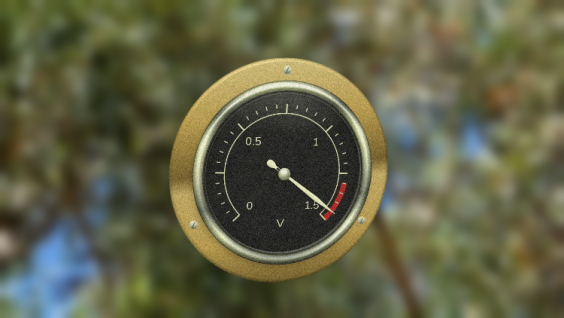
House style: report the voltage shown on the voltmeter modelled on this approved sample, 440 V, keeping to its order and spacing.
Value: 1.45 V
